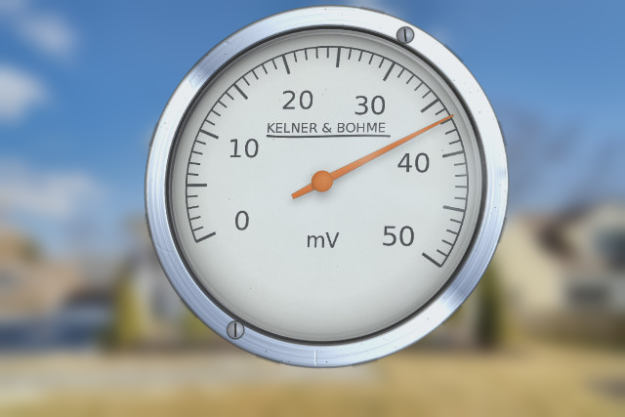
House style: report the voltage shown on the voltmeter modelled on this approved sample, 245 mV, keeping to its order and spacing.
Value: 37 mV
